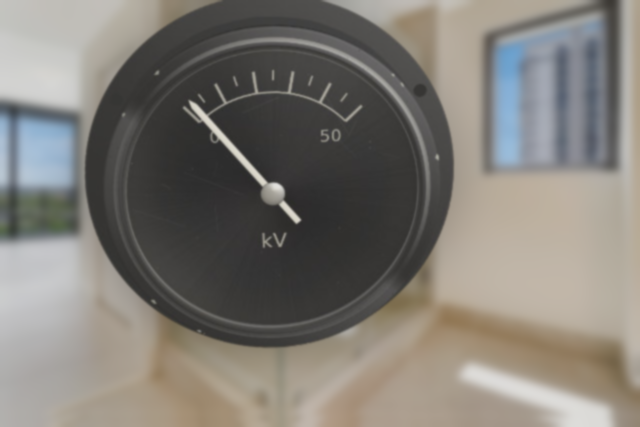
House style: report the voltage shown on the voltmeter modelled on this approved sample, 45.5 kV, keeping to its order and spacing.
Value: 2.5 kV
